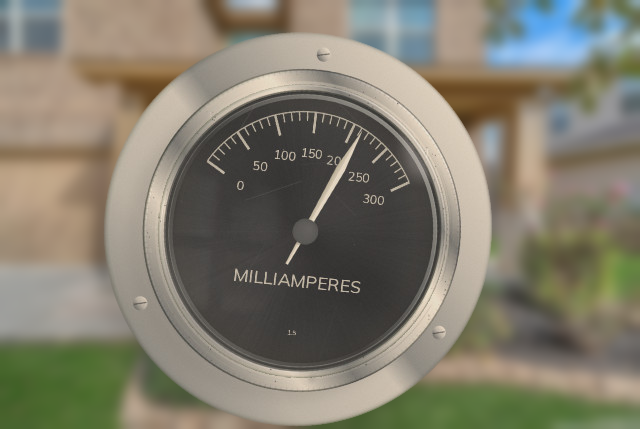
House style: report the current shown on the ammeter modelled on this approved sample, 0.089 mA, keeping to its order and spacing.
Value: 210 mA
